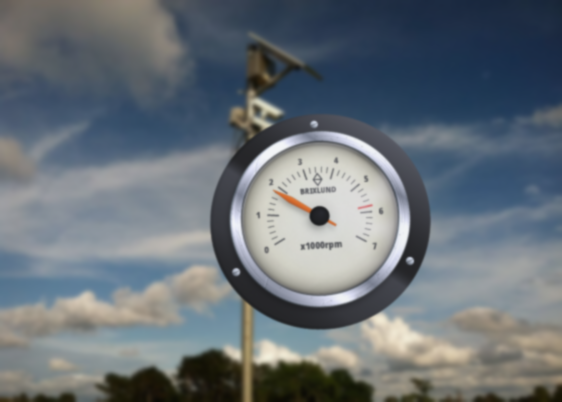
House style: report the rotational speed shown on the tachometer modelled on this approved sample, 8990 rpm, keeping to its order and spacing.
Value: 1800 rpm
